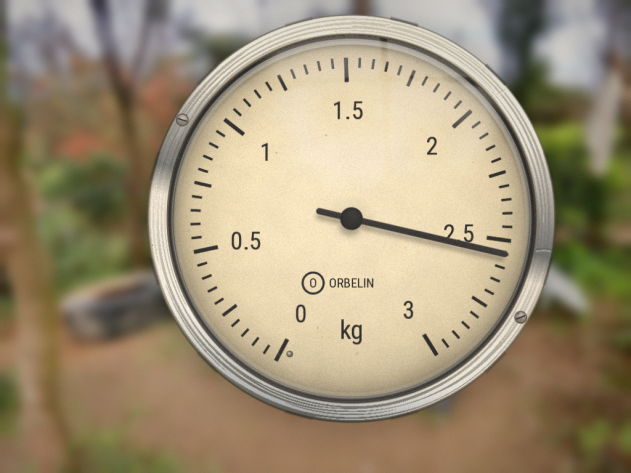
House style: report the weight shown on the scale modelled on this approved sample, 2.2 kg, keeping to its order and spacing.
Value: 2.55 kg
